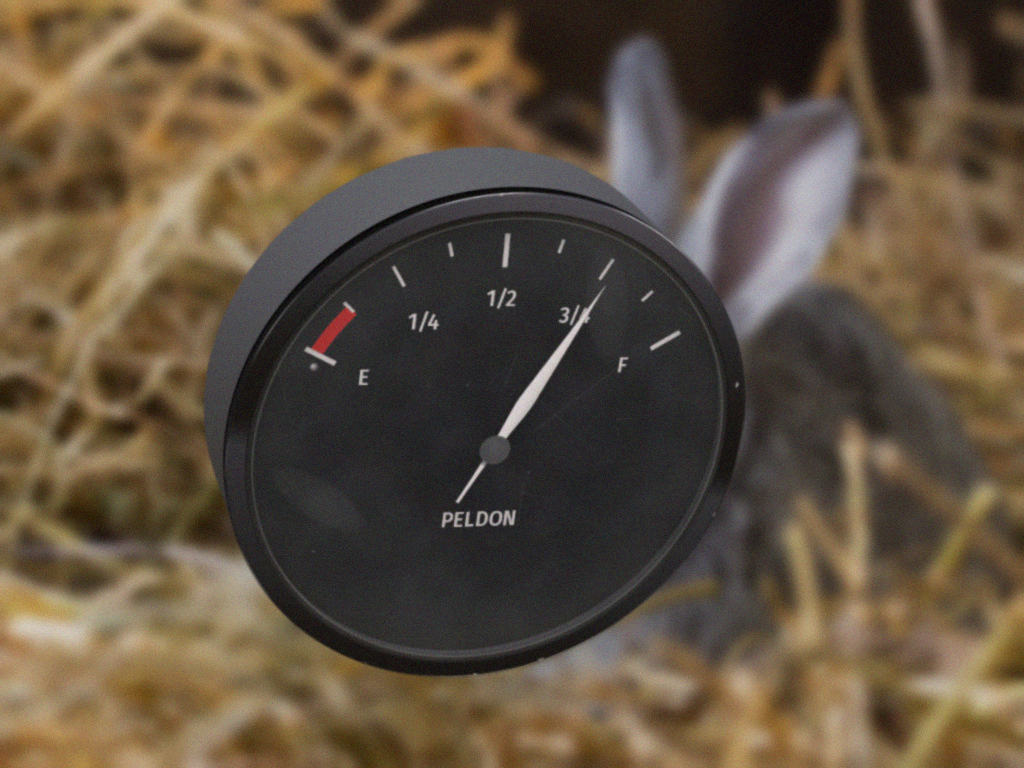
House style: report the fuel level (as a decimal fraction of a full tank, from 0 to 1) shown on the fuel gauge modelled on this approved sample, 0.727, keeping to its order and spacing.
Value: 0.75
